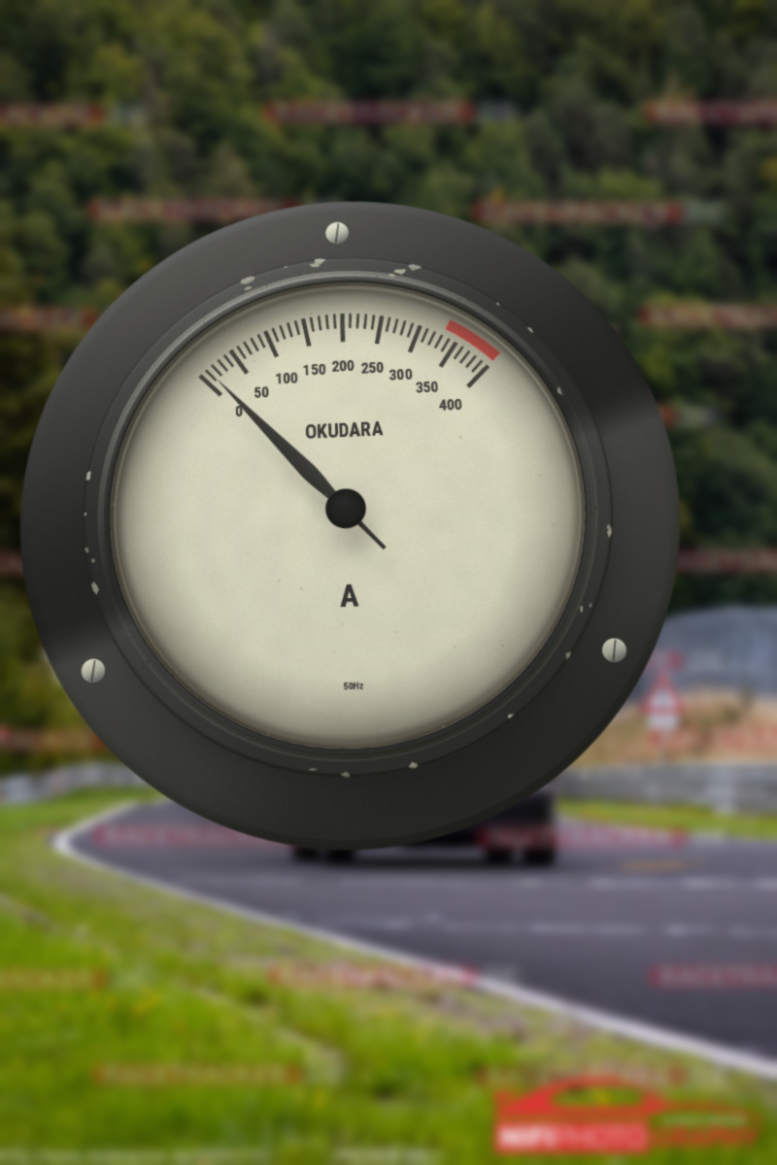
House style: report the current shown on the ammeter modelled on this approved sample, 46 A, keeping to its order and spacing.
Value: 10 A
